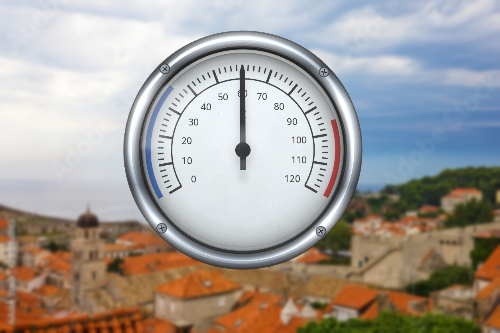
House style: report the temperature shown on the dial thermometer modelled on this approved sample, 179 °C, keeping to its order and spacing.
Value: 60 °C
